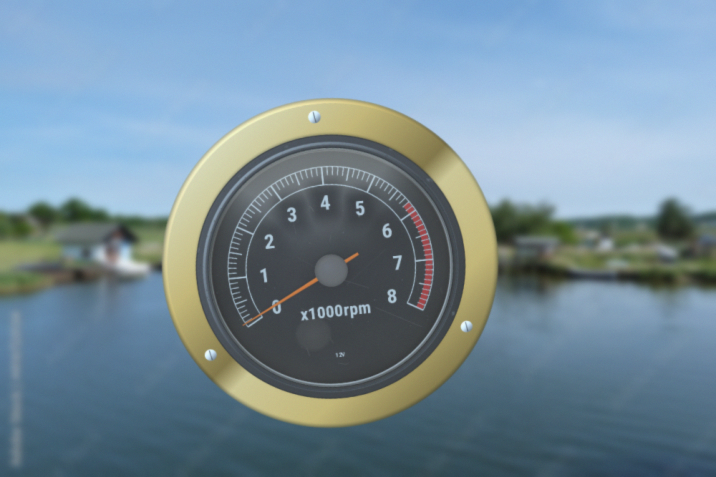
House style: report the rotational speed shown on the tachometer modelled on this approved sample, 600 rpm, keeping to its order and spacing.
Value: 100 rpm
